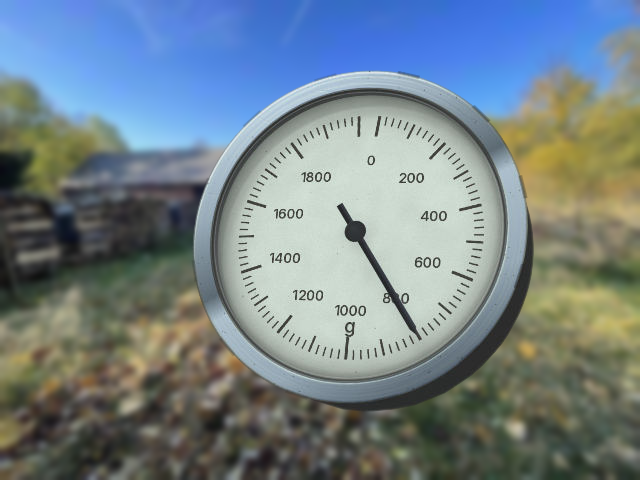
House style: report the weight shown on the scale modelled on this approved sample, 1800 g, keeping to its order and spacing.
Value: 800 g
